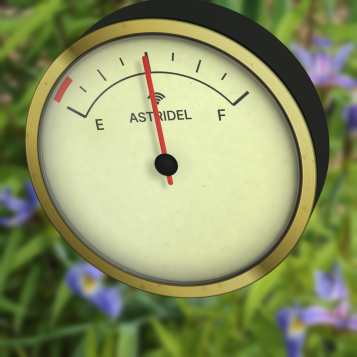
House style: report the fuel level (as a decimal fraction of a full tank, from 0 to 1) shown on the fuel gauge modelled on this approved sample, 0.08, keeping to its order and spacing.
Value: 0.5
